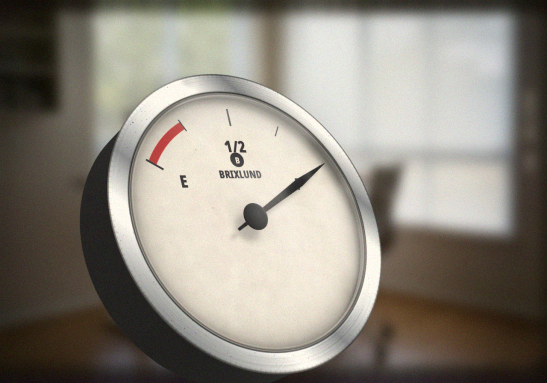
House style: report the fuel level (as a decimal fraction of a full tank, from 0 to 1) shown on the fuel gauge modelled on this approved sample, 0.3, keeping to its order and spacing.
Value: 1
